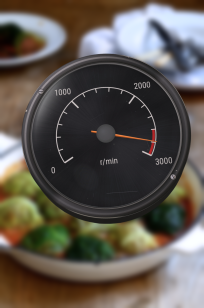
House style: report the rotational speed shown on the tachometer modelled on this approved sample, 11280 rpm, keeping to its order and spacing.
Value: 2800 rpm
